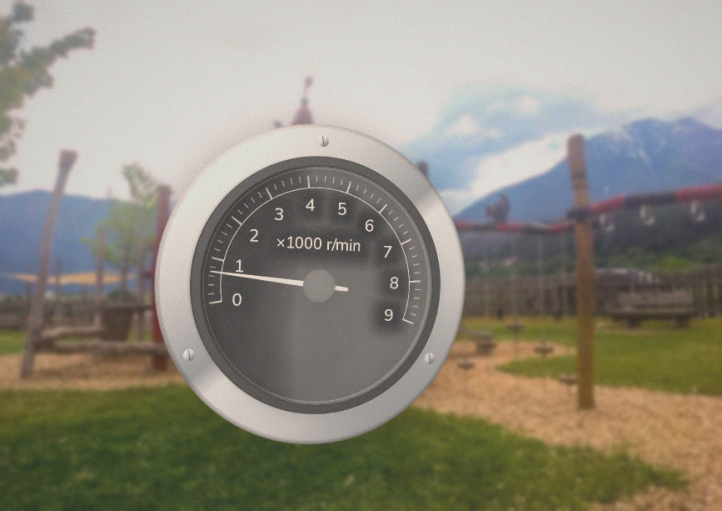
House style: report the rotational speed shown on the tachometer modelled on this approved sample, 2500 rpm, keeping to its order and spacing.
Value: 700 rpm
